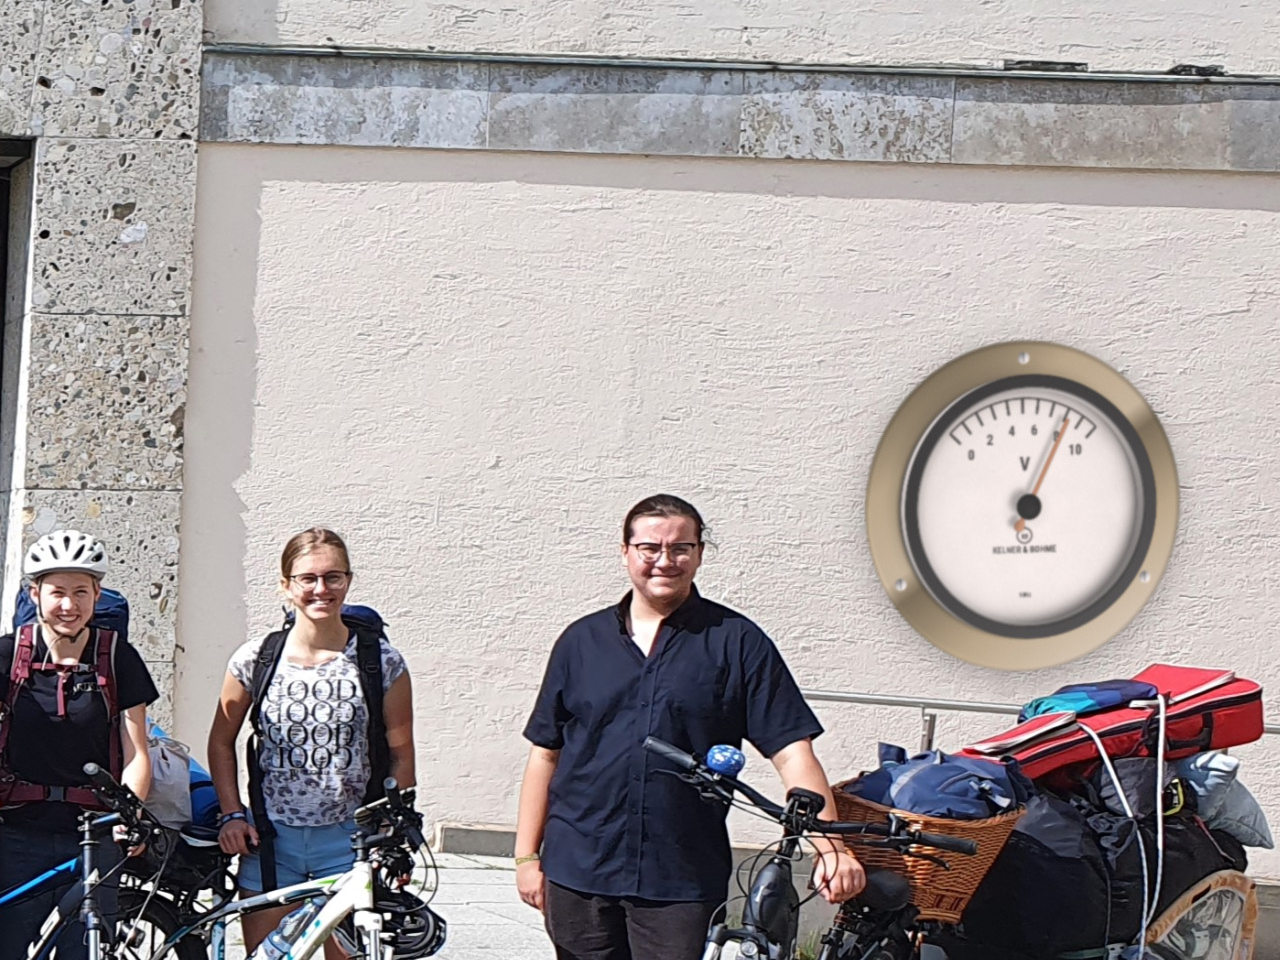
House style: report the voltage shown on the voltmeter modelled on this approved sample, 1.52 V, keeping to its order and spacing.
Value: 8 V
